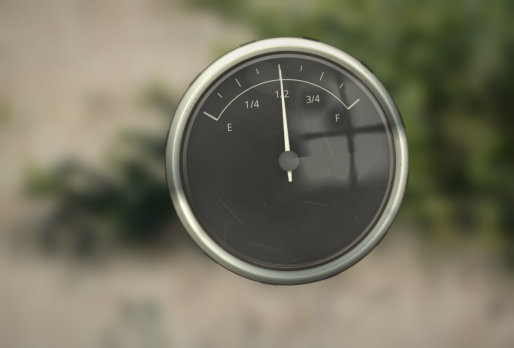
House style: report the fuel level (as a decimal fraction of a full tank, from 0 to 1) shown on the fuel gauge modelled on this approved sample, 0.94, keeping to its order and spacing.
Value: 0.5
